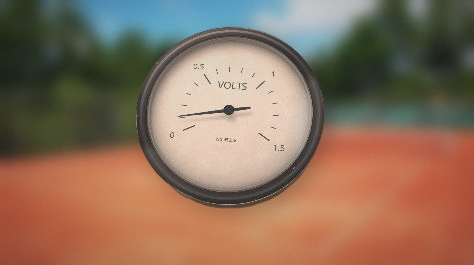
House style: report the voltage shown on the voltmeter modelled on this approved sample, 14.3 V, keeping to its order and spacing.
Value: 0.1 V
